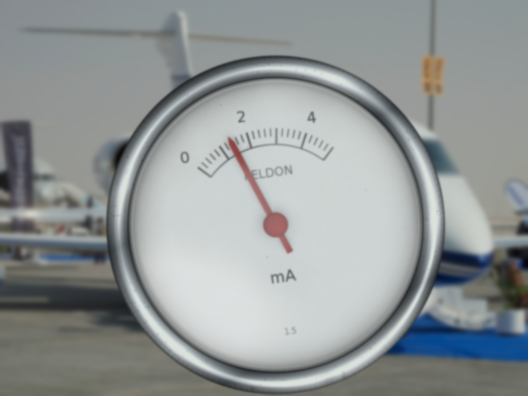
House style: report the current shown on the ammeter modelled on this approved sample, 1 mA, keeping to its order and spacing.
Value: 1.4 mA
